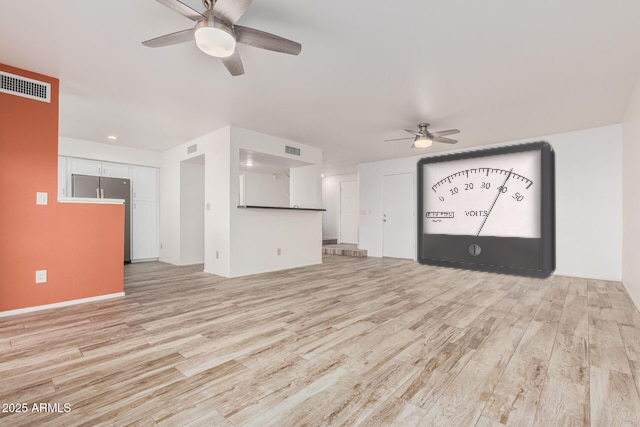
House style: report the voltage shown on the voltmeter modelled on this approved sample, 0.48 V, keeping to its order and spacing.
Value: 40 V
